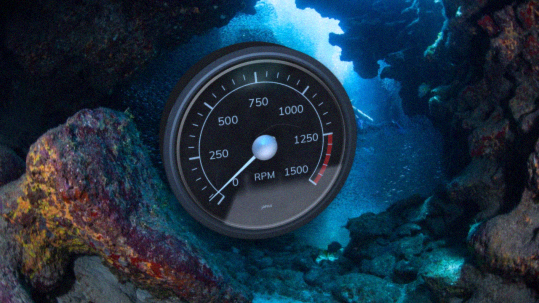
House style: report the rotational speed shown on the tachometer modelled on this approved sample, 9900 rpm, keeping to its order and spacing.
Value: 50 rpm
